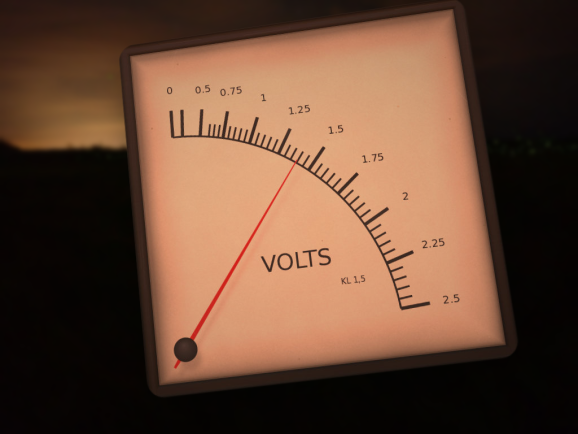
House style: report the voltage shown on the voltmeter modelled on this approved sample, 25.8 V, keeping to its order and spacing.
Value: 1.4 V
